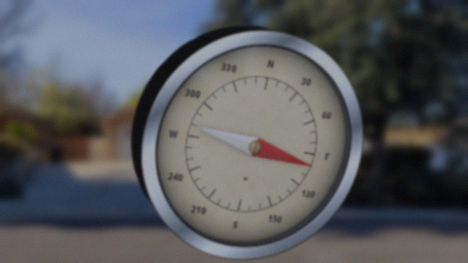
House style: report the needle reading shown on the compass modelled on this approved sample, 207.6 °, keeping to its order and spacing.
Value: 100 °
